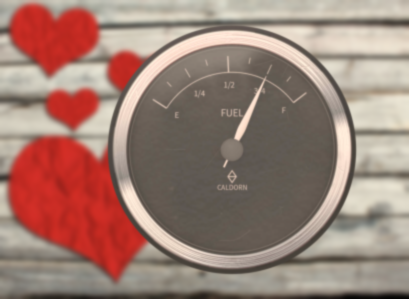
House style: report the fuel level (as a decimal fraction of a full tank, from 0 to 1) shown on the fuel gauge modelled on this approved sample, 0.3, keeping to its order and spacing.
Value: 0.75
